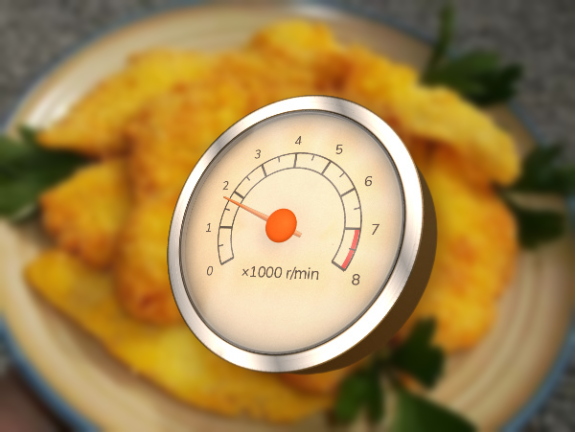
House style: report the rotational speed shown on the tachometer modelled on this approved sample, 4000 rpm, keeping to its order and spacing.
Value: 1750 rpm
